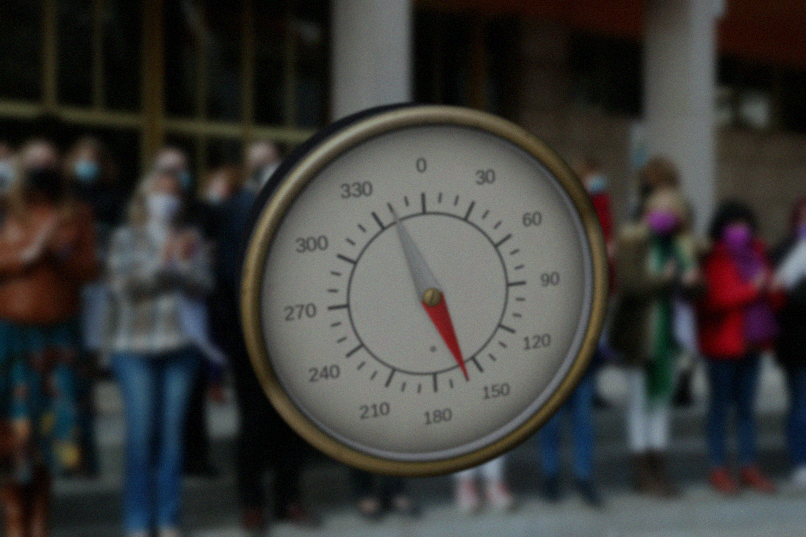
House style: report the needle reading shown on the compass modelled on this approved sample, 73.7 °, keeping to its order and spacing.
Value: 160 °
